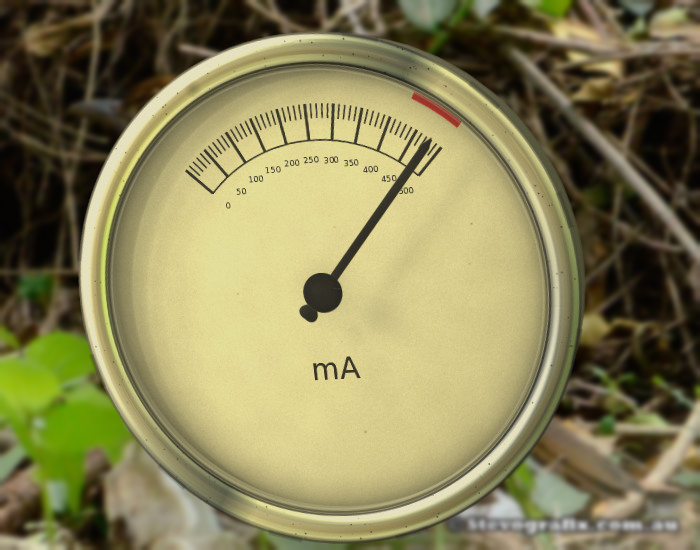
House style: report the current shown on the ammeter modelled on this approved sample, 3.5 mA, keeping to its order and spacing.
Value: 480 mA
